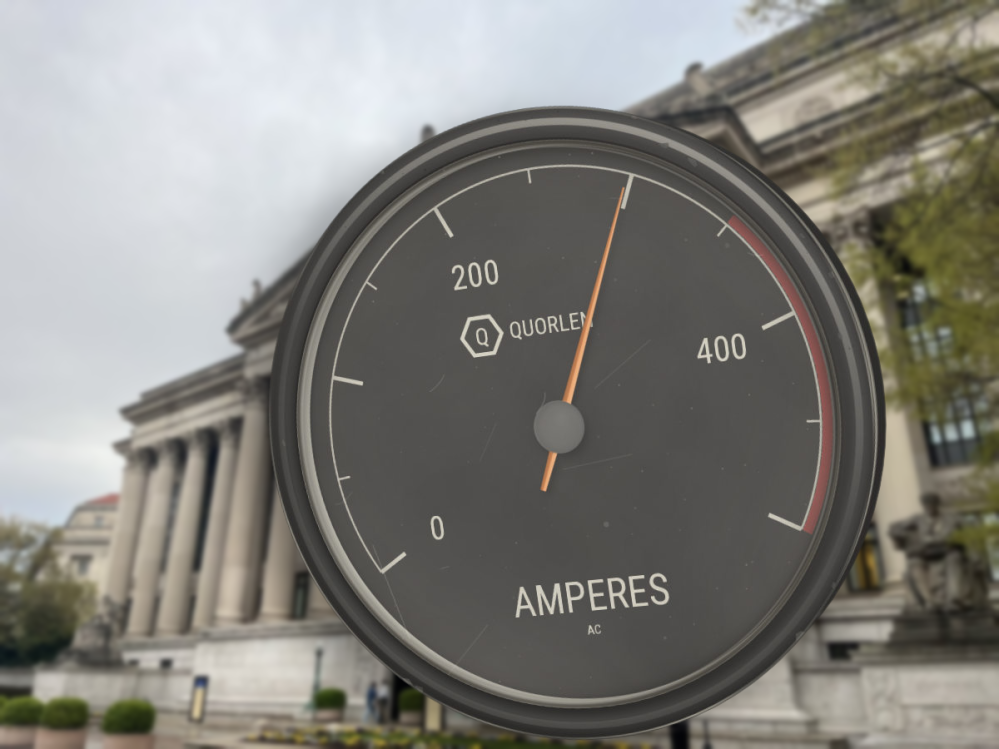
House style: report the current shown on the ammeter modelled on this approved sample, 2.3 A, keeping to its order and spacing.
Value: 300 A
